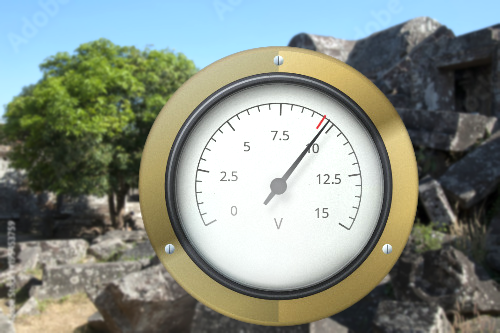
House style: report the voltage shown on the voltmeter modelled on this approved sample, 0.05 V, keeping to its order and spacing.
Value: 9.75 V
